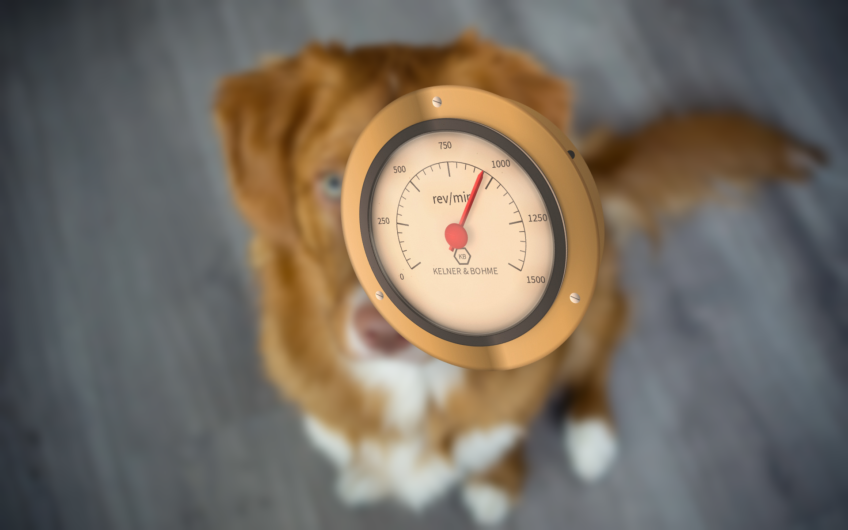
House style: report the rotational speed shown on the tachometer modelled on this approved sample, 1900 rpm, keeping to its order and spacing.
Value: 950 rpm
